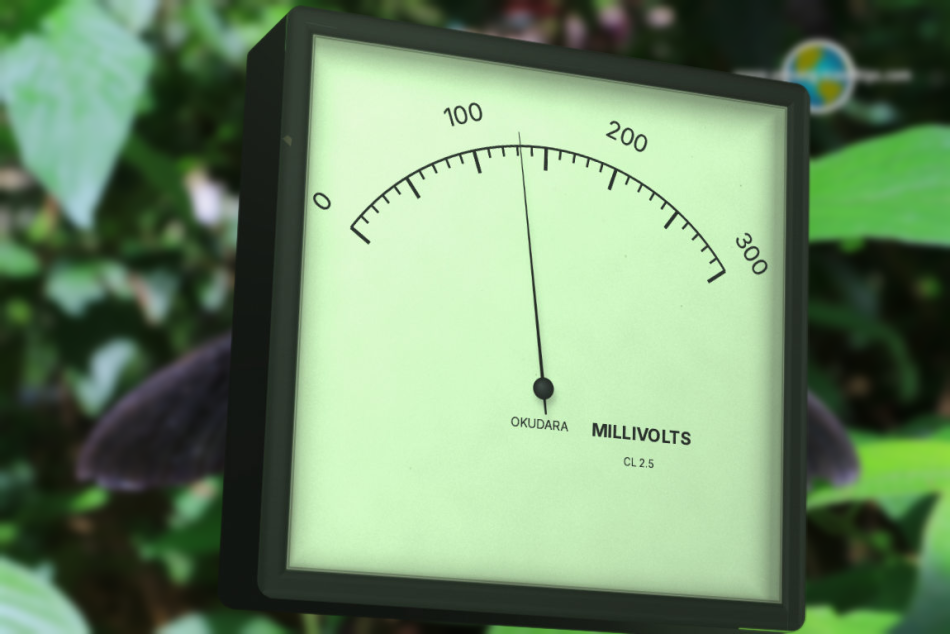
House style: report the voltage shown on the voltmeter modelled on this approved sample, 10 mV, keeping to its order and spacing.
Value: 130 mV
